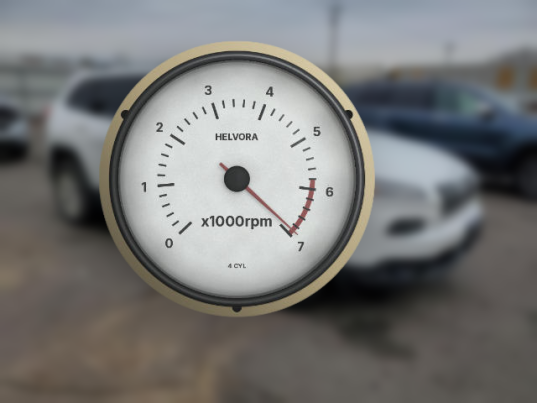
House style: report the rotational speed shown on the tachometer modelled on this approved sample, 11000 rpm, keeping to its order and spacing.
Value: 6900 rpm
